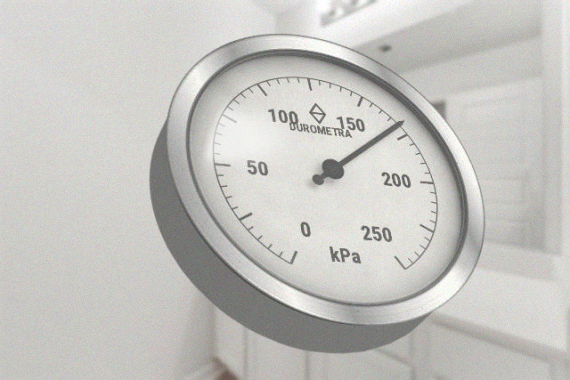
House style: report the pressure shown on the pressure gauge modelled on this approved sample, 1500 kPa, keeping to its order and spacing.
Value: 170 kPa
